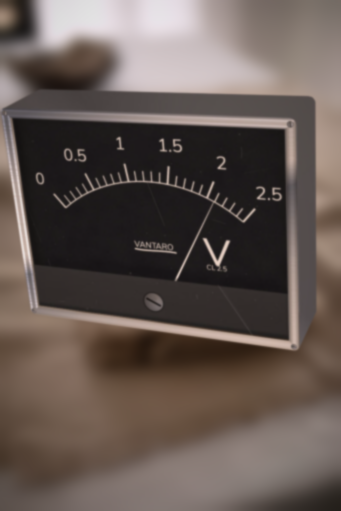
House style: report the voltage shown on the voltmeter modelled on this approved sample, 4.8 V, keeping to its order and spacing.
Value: 2.1 V
